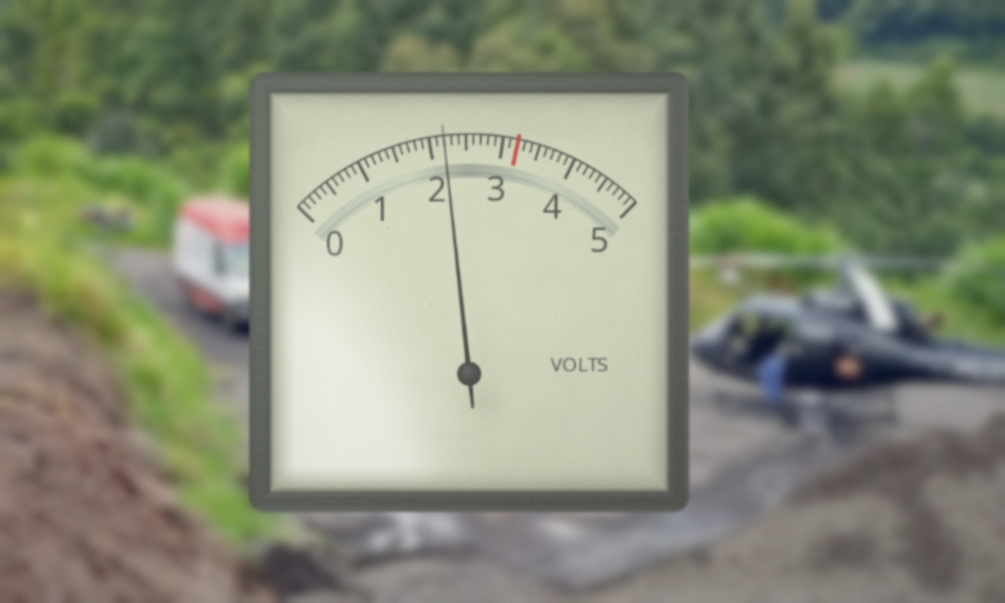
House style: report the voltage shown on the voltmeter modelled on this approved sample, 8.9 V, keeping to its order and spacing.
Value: 2.2 V
